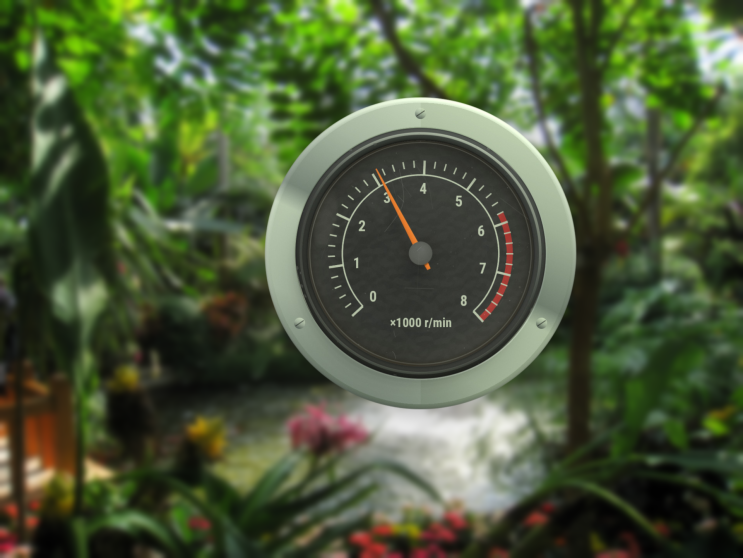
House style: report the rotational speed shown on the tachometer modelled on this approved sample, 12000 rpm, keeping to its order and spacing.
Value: 3100 rpm
